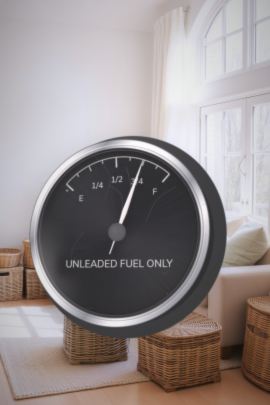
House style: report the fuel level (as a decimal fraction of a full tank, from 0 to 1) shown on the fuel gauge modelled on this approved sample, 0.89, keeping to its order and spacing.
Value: 0.75
